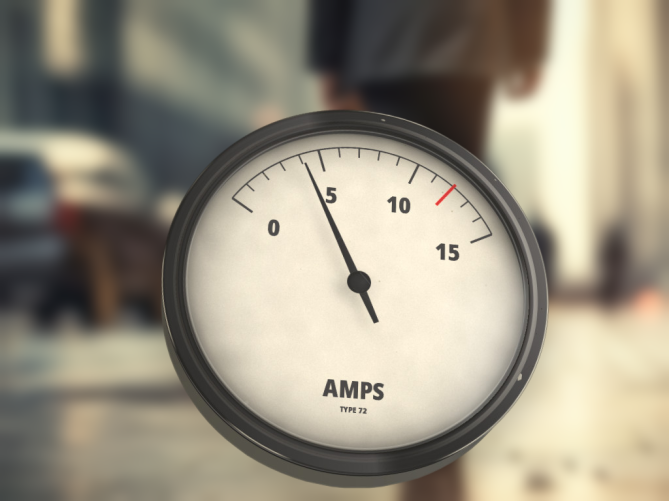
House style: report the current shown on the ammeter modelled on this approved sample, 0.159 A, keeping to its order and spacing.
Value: 4 A
